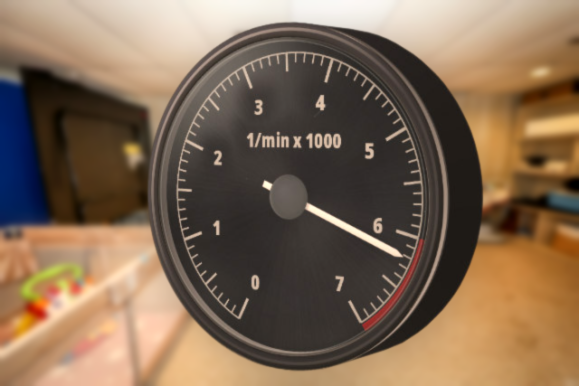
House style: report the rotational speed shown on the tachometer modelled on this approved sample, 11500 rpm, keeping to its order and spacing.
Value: 6200 rpm
